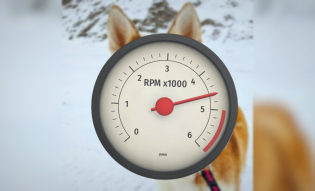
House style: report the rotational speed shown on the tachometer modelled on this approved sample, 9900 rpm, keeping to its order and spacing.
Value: 4600 rpm
